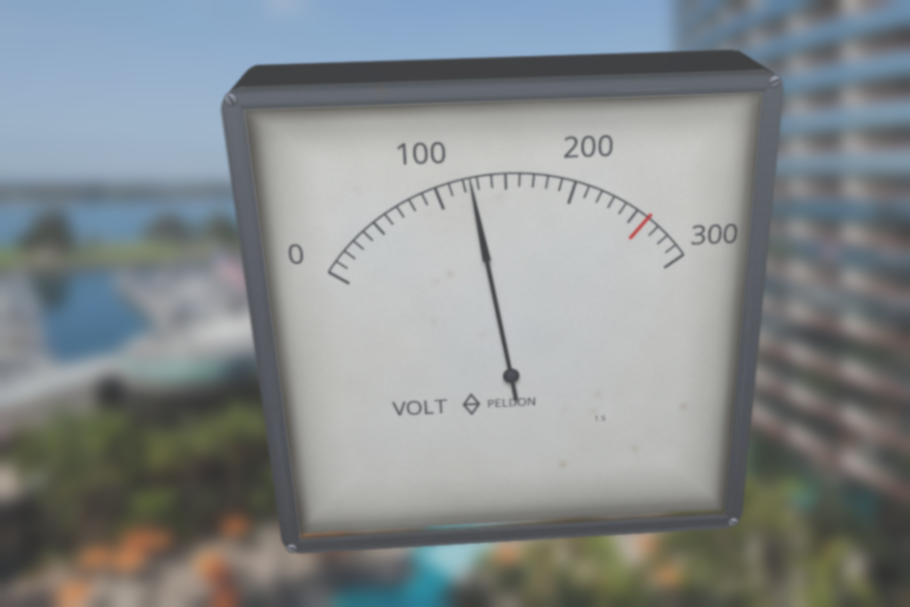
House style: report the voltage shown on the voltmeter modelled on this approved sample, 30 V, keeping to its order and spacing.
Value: 125 V
